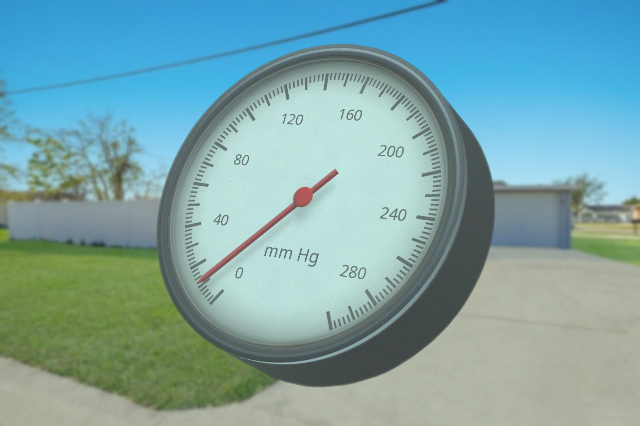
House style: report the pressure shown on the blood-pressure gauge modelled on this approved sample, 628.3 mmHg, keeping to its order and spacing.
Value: 10 mmHg
